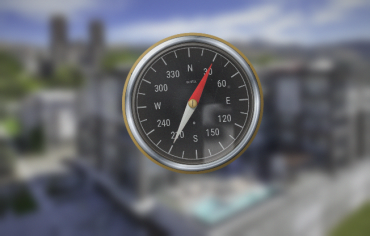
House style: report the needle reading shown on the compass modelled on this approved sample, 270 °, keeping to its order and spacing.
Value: 30 °
